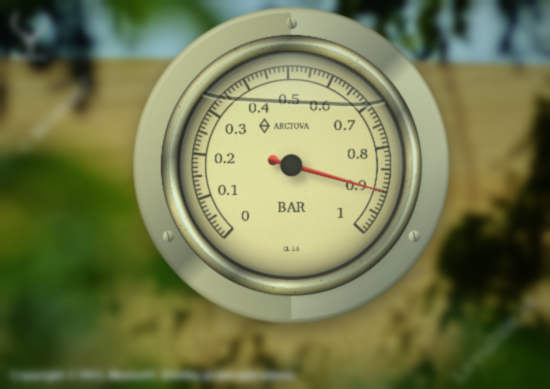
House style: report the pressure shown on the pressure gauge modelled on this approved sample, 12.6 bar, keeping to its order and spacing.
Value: 0.9 bar
